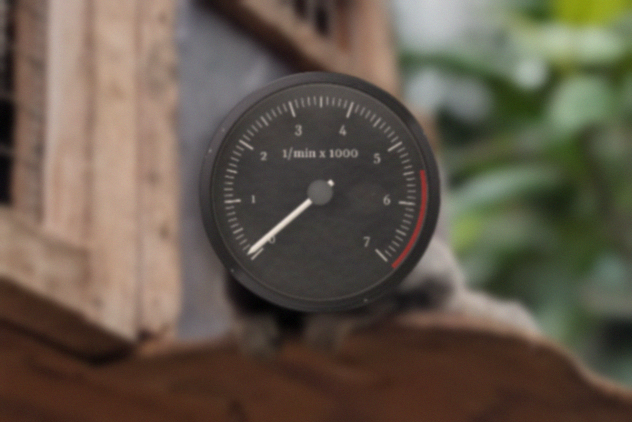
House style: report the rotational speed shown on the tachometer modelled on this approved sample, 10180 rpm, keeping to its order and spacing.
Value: 100 rpm
